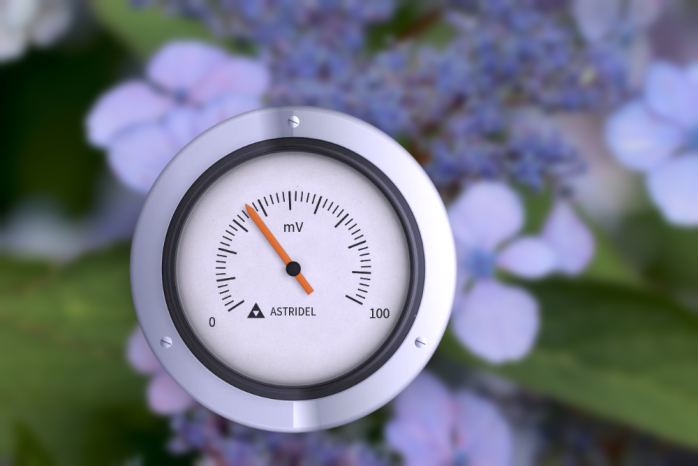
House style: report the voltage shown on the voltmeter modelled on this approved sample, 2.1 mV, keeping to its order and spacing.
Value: 36 mV
